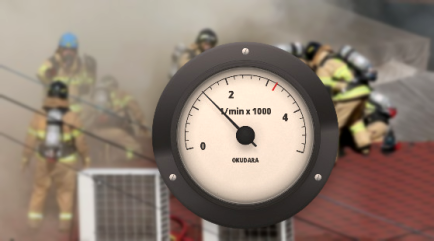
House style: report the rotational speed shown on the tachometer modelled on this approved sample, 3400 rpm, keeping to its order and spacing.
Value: 1400 rpm
